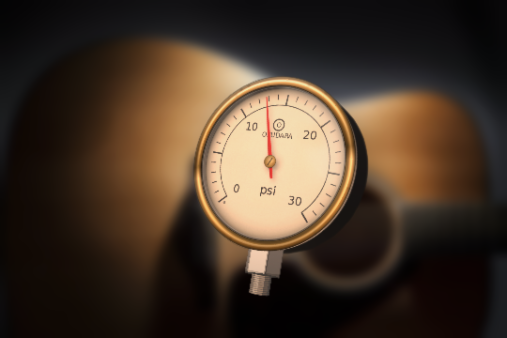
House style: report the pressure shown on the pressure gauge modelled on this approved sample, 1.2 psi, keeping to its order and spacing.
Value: 13 psi
